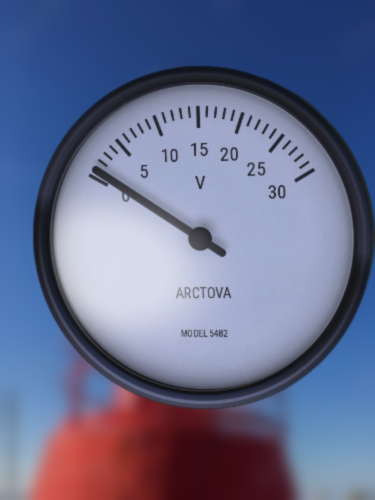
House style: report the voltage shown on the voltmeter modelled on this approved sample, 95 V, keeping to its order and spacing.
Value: 1 V
